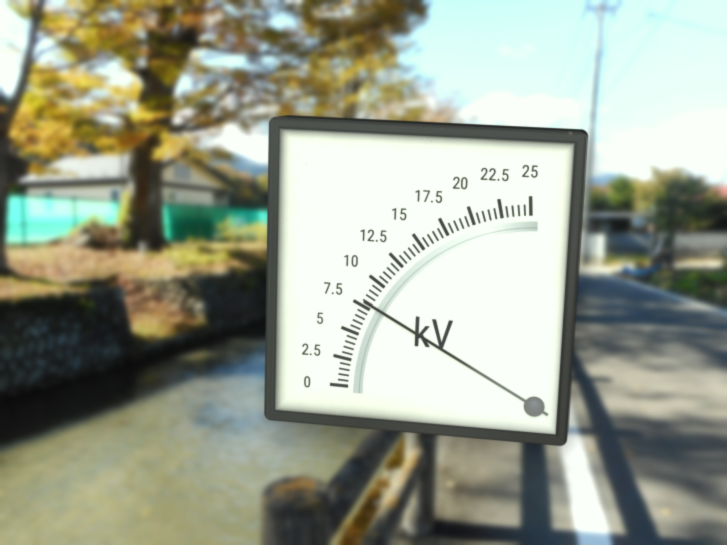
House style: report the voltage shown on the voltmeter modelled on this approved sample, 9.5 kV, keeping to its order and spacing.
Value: 8 kV
